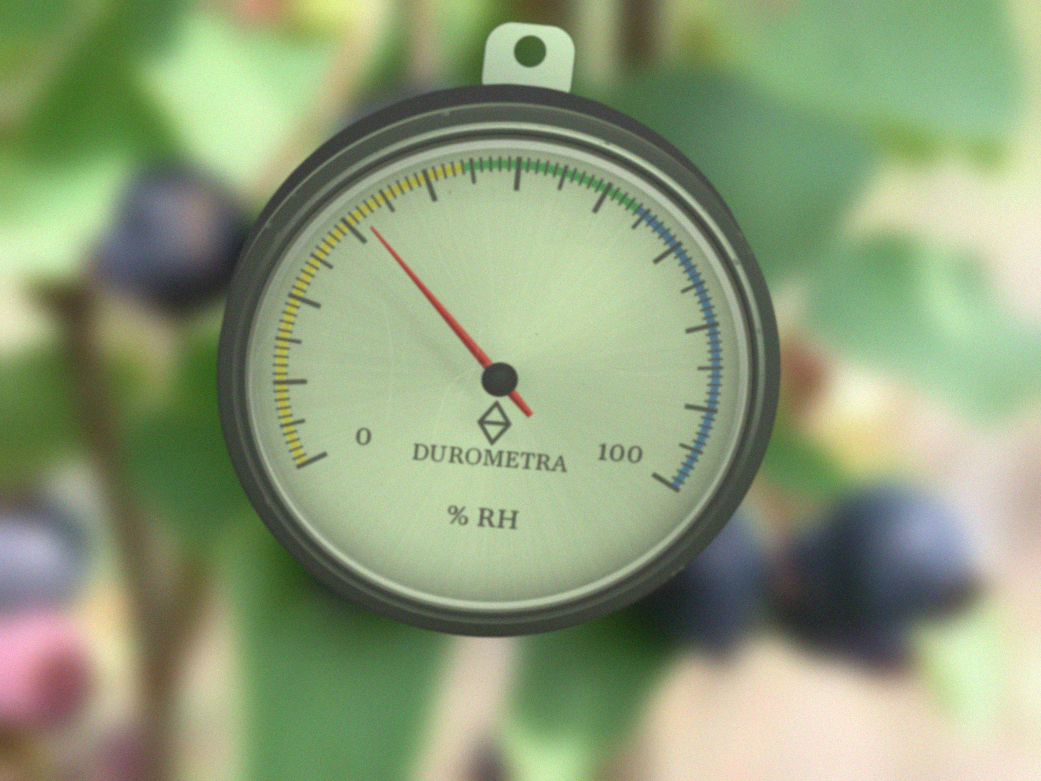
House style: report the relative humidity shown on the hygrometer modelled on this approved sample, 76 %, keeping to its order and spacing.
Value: 32 %
